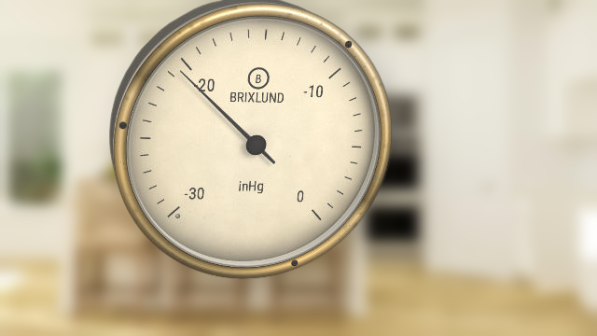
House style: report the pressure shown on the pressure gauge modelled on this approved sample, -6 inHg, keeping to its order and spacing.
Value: -20.5 inHg
